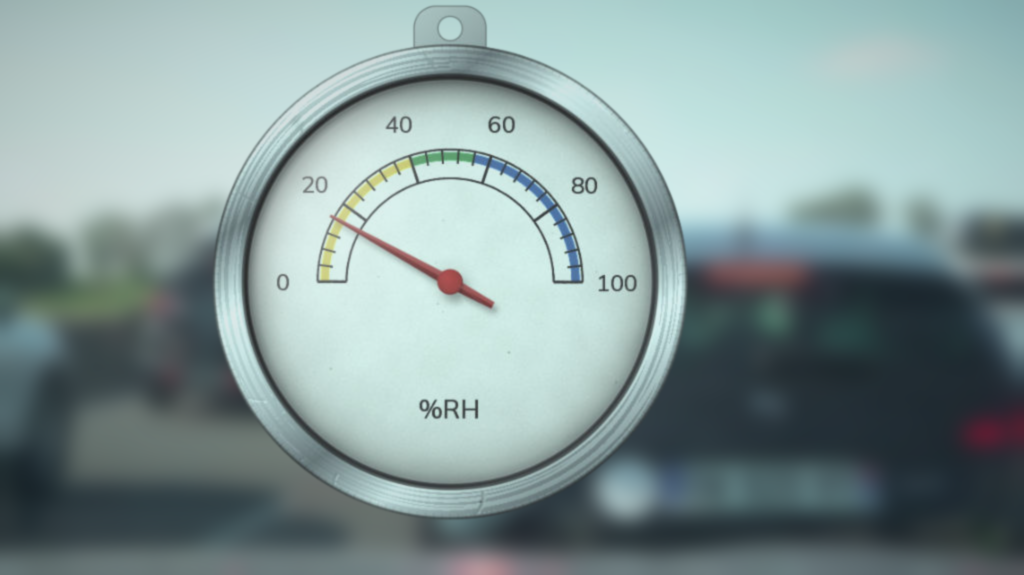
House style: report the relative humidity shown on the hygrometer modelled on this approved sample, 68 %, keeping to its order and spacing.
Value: 16 %
